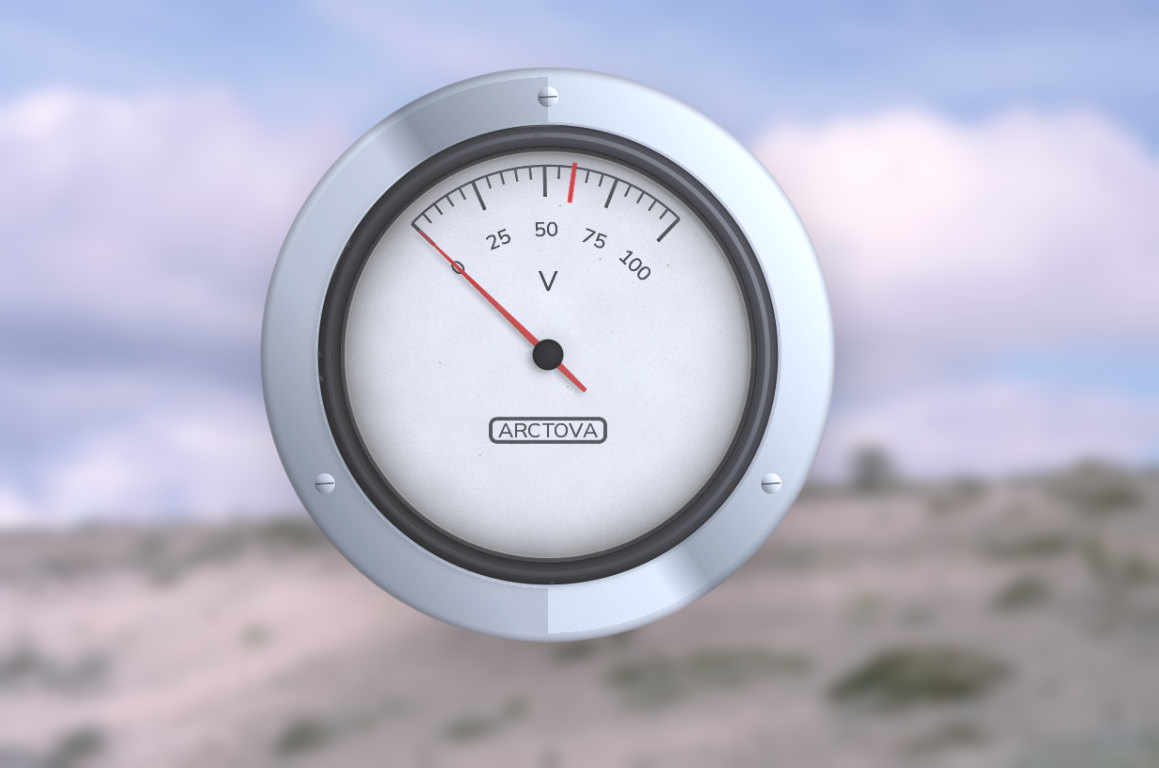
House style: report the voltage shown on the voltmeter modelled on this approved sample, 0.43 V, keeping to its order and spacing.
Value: 0 V
